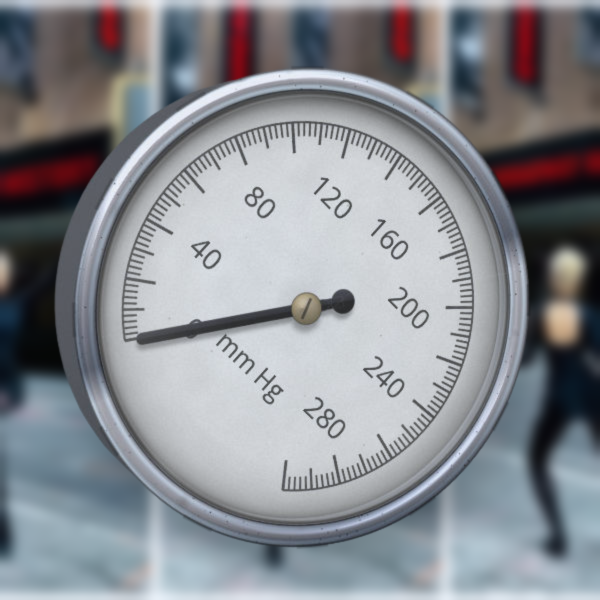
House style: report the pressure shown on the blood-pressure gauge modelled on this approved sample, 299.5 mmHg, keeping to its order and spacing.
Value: 0 mmHg
